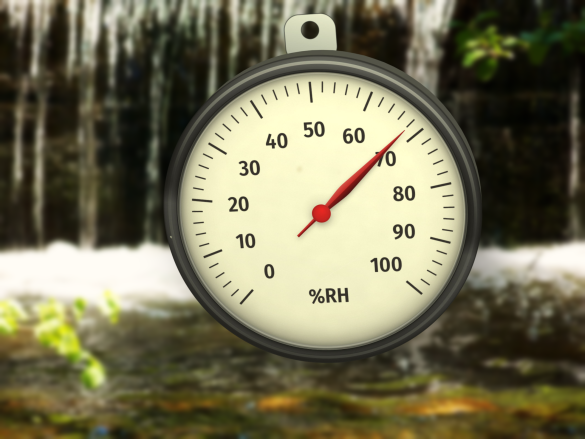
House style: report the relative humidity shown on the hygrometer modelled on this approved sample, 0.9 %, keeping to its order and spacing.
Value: 68 %
